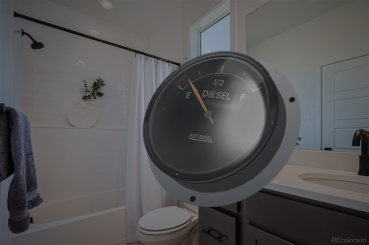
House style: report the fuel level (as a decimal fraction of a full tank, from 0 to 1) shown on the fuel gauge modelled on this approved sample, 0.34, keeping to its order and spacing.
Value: 0.125
